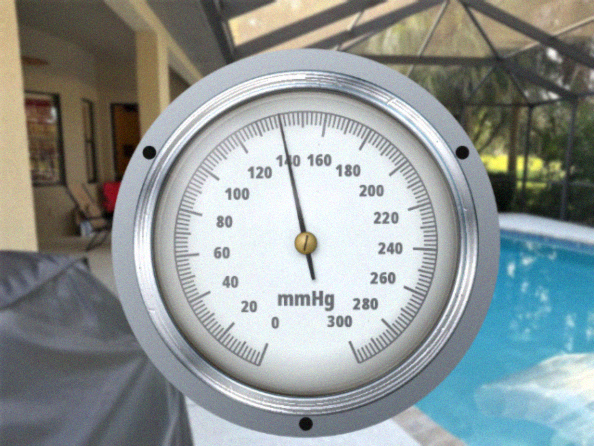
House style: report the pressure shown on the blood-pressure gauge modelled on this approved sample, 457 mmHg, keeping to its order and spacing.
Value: 140 mmHg
